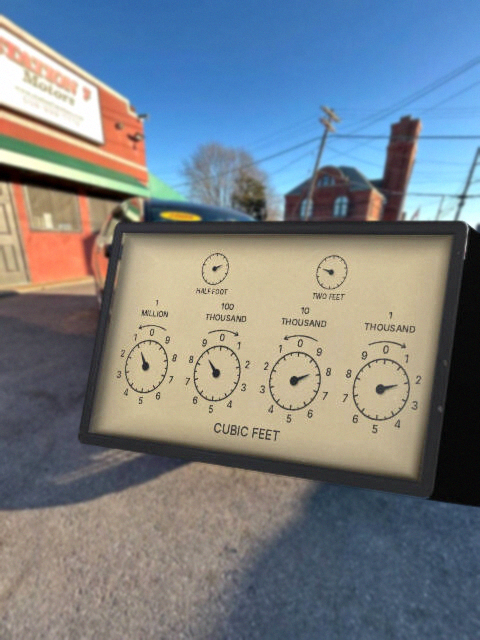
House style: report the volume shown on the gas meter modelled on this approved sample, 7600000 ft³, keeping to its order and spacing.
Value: 88200 ft³
